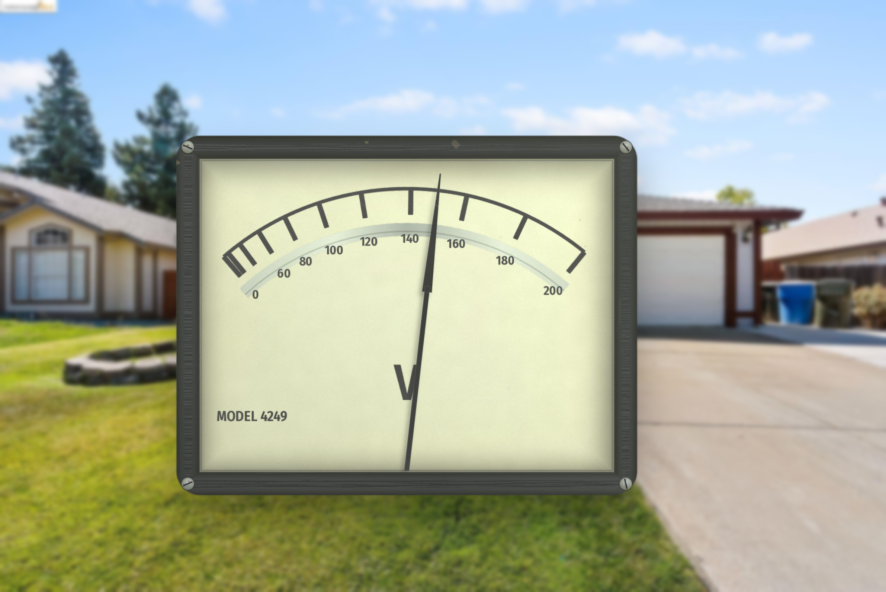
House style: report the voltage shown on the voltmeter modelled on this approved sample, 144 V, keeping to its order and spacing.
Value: 150 V
